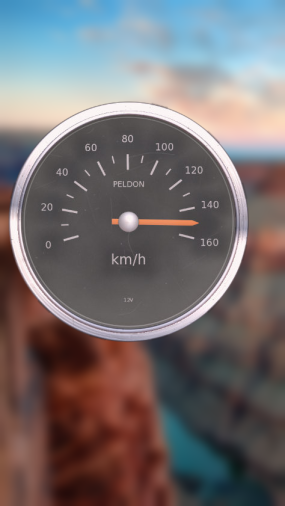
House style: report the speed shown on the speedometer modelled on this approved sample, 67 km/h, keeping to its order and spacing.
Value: 150 km/h
